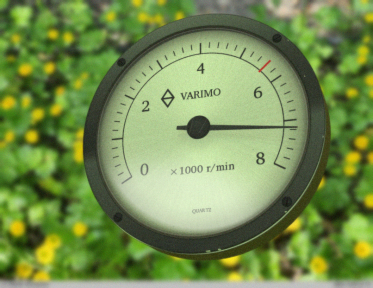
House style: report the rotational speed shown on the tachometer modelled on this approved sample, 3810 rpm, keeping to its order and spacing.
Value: 7200 rpm
